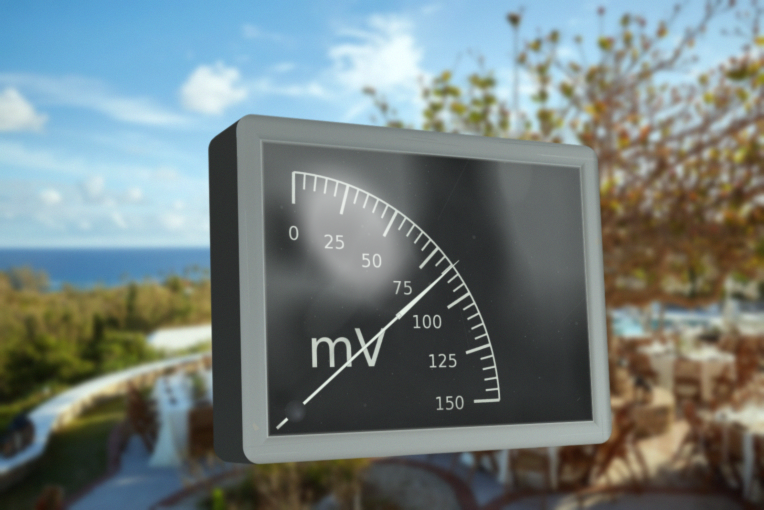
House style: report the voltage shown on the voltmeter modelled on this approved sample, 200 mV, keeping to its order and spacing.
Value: 85 mV
